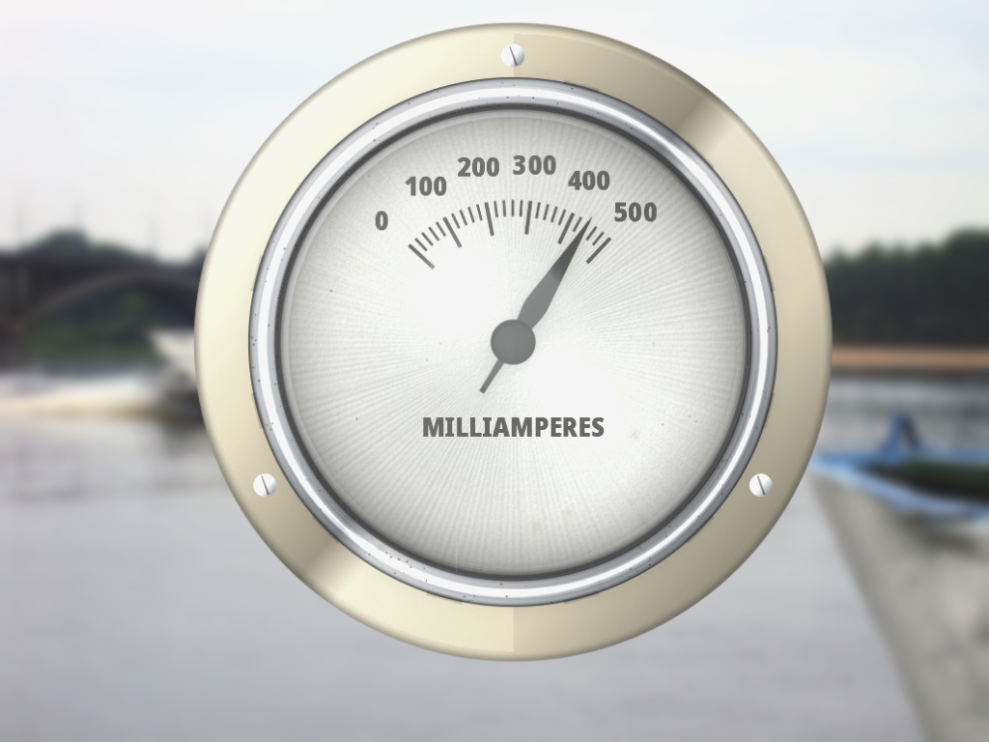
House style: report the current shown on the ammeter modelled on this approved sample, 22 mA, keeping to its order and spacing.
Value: 440 mA
